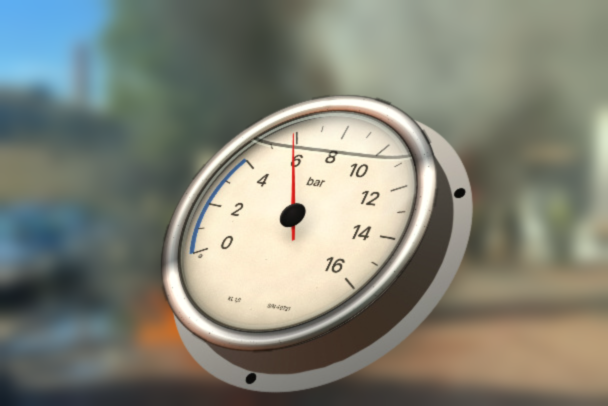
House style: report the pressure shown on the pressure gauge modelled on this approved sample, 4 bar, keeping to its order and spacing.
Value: 6 bar
